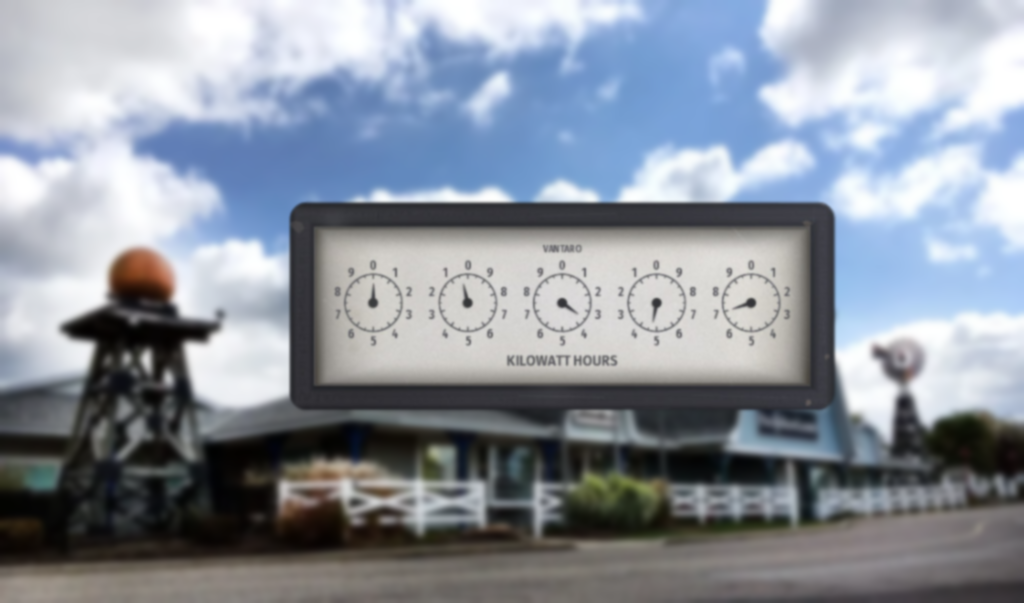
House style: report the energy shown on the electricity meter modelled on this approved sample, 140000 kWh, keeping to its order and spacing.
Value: 347 kWh
